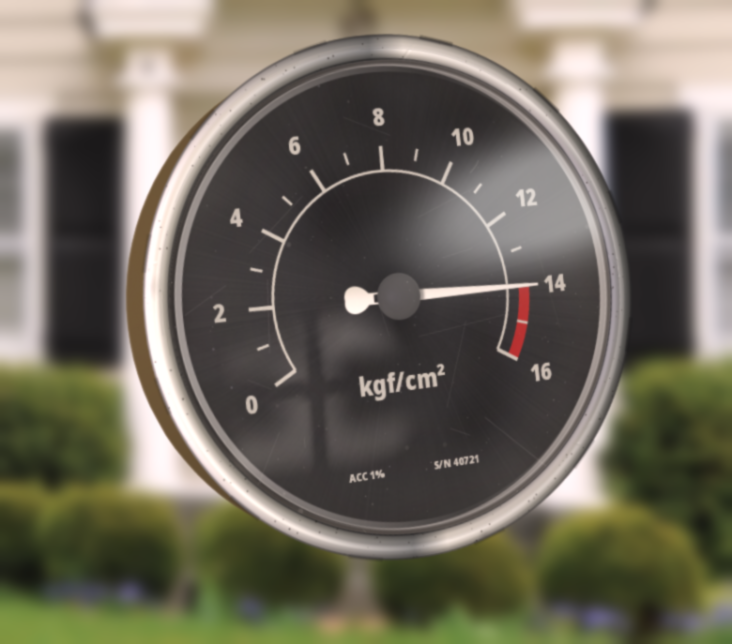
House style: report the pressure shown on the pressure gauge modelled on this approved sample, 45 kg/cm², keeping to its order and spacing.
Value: 14 kg/cm²
